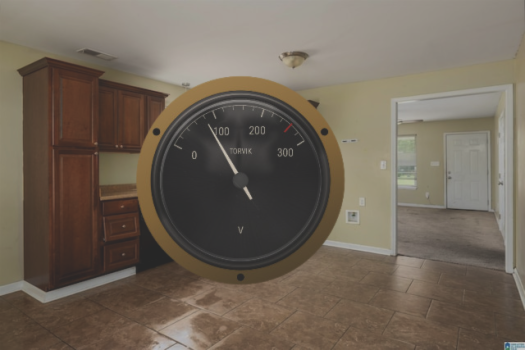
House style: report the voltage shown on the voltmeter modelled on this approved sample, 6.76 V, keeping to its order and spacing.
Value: 80 V
